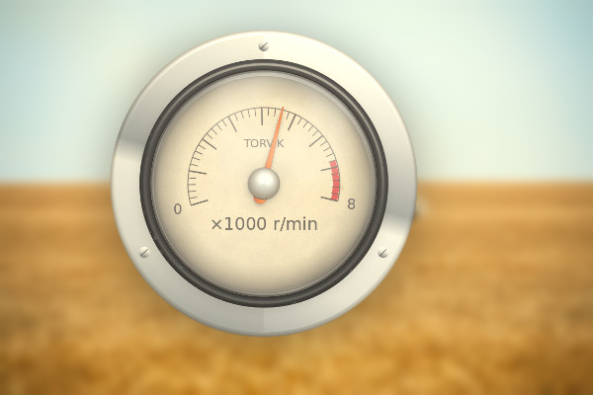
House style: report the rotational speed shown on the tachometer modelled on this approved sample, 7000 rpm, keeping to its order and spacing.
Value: 4600 rpm
